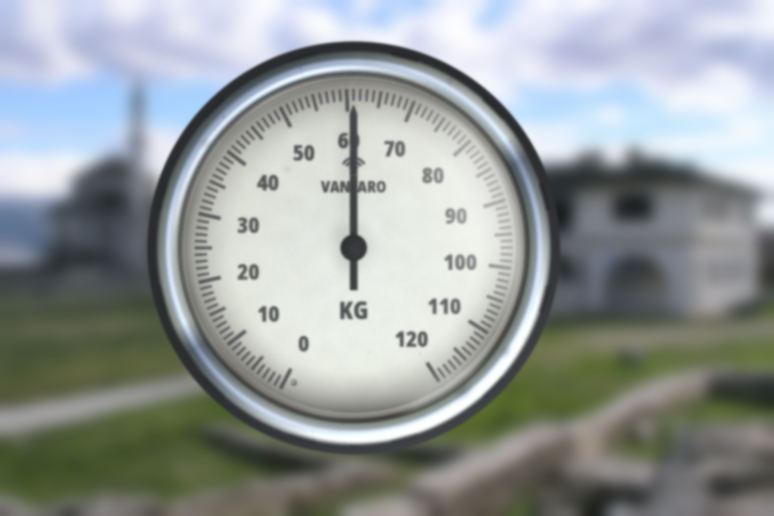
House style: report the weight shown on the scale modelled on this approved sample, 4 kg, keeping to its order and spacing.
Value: 61 kg
